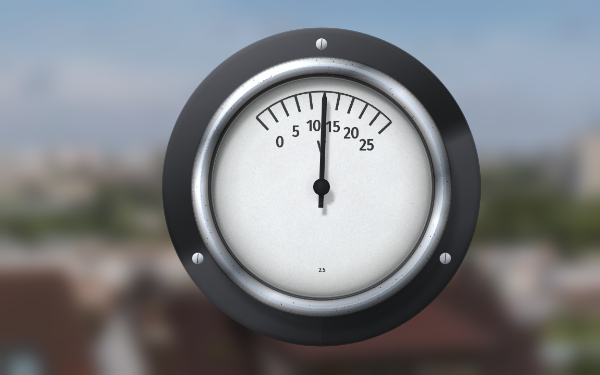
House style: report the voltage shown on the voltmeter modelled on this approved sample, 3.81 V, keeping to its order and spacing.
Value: 12.5 V
